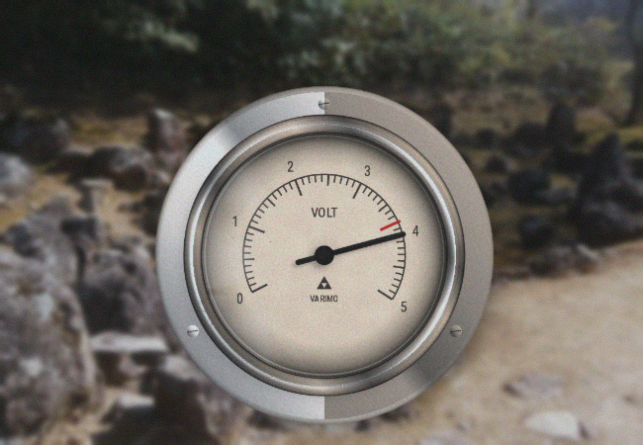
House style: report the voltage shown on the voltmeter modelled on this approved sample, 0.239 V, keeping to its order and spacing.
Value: 4 V
